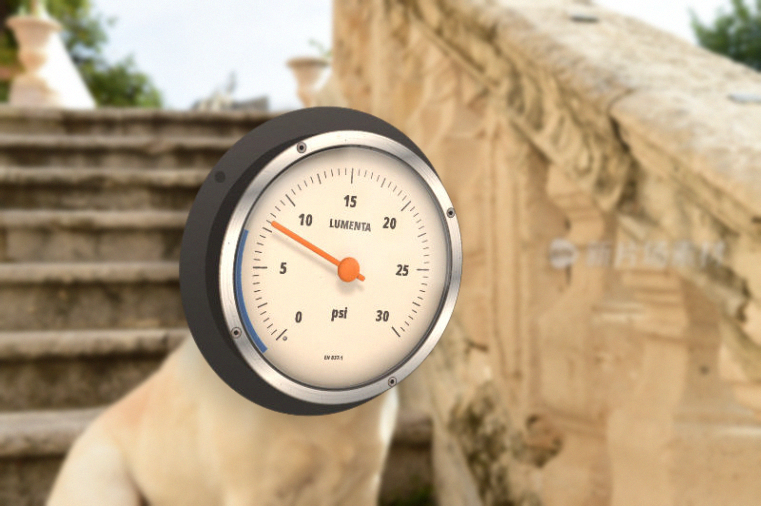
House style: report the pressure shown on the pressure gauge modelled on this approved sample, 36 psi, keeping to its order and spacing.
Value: 8 psi
